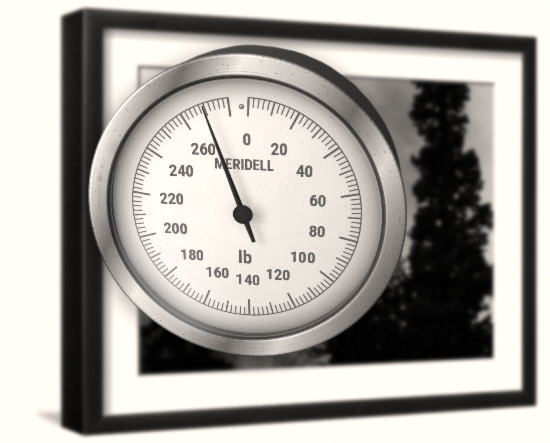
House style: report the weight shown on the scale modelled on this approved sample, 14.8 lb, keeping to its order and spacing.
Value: 270 lb
